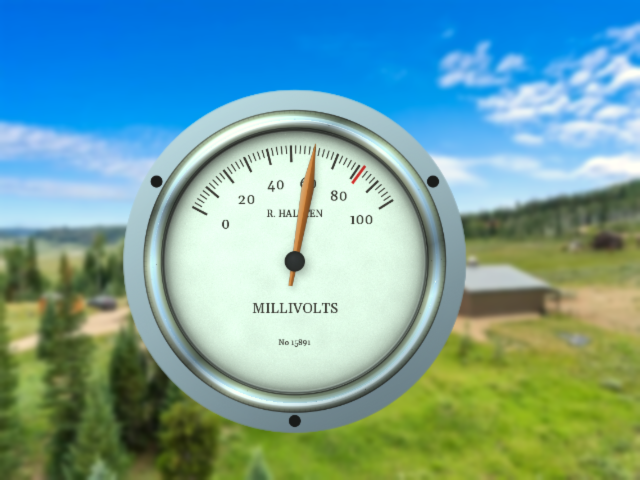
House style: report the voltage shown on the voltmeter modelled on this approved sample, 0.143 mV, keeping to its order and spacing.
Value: 60 mV
